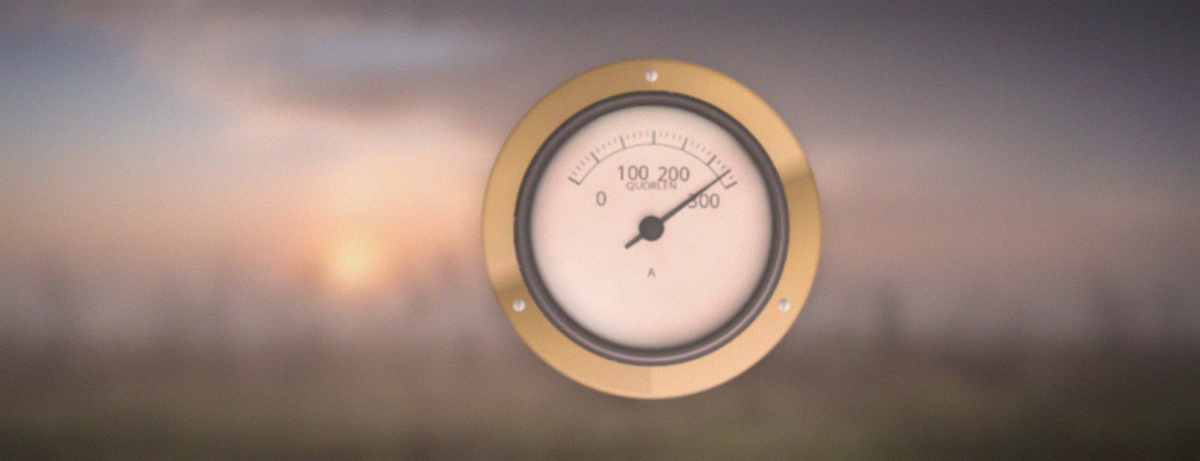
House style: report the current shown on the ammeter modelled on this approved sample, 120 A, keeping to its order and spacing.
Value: 280 A
